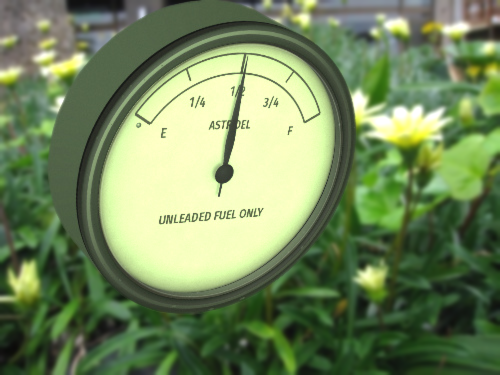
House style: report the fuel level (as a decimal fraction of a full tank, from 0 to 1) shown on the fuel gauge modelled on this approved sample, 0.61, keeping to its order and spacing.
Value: 0.5
